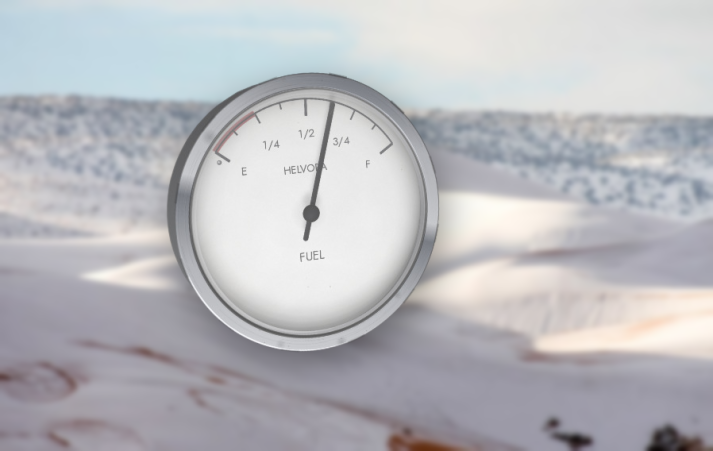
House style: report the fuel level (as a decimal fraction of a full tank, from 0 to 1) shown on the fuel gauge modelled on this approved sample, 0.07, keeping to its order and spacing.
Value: 0.625
